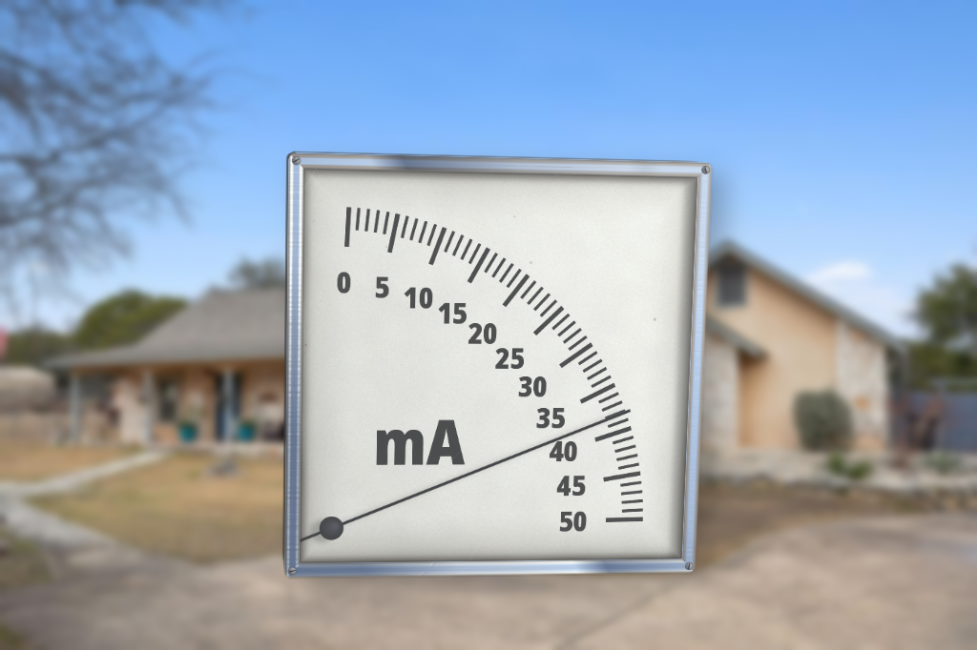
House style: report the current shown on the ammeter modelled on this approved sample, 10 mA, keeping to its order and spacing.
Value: 38 mA
